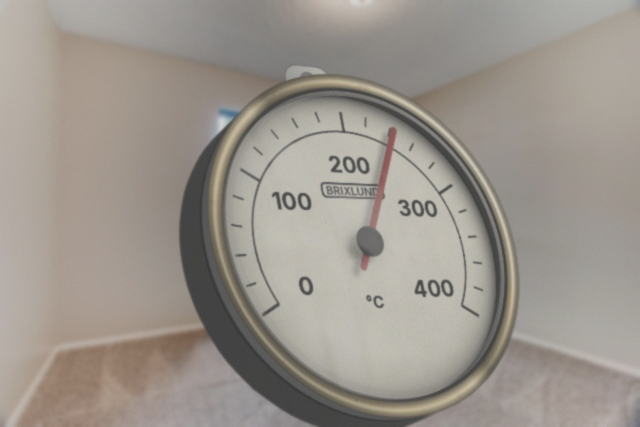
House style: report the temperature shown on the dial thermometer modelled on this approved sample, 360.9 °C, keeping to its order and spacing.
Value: 240 °C
